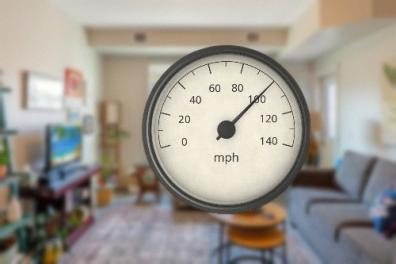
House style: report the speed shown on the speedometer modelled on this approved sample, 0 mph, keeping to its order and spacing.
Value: 100 mph
